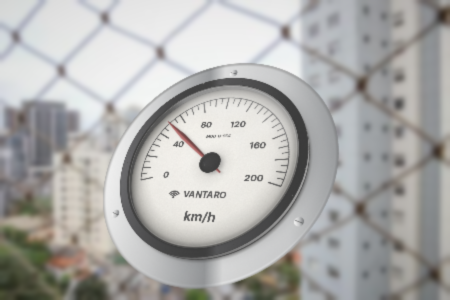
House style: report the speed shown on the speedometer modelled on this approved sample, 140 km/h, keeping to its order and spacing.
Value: 50 km/h
